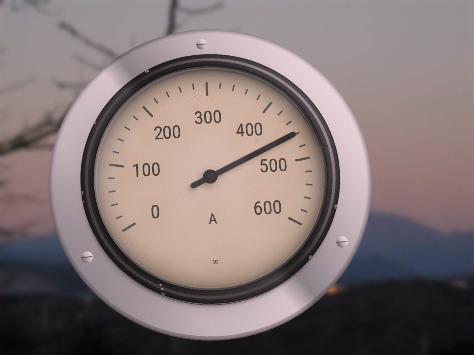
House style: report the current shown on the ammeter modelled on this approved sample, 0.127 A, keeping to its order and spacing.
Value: 460 A
